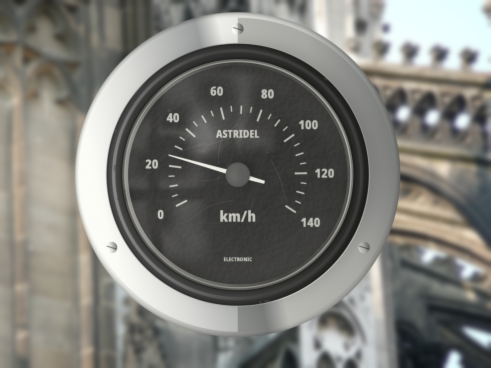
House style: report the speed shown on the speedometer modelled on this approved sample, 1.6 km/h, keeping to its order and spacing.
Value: 25 km/h
